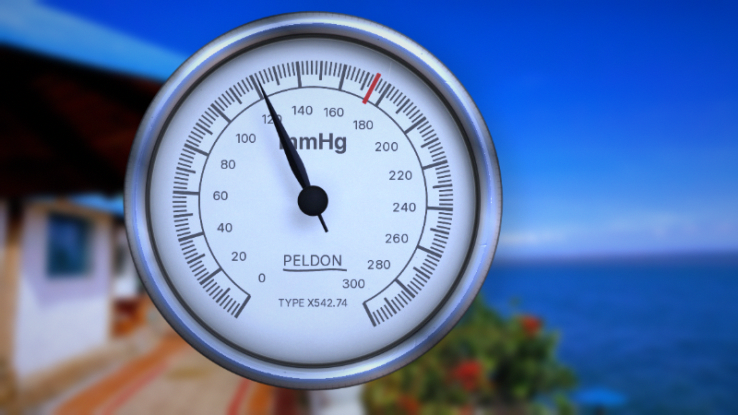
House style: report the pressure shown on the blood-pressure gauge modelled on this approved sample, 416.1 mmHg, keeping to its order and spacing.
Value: 122 mmHg
